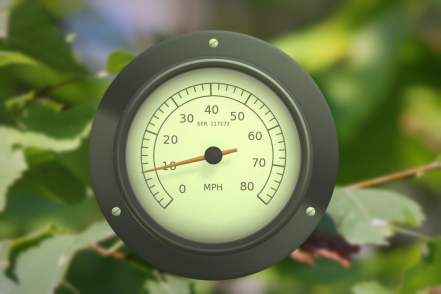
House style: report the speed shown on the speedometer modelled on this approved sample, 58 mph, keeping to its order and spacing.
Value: 10 mph
